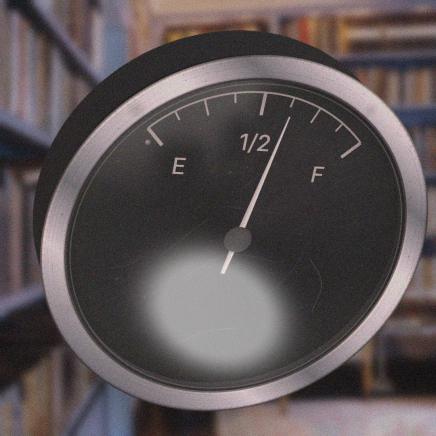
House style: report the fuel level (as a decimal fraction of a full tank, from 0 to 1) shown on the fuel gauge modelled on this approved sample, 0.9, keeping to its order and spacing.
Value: 0.625
